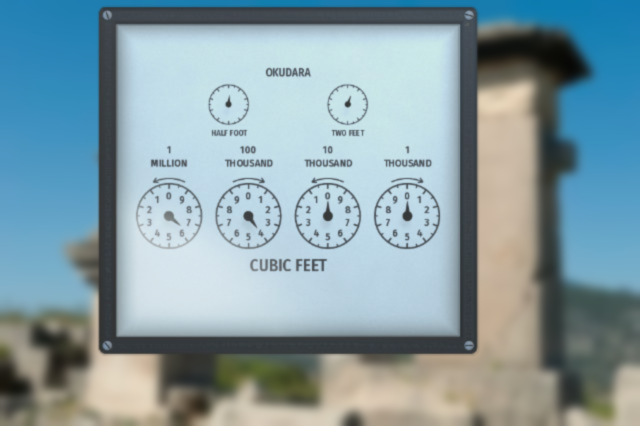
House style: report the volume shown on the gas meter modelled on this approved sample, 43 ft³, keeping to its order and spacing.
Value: 640000 ft³
